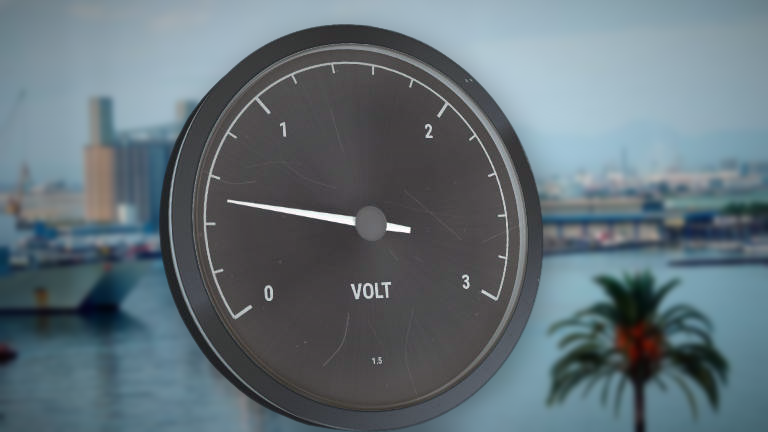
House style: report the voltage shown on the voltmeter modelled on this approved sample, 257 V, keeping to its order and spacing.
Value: 0.5 V
